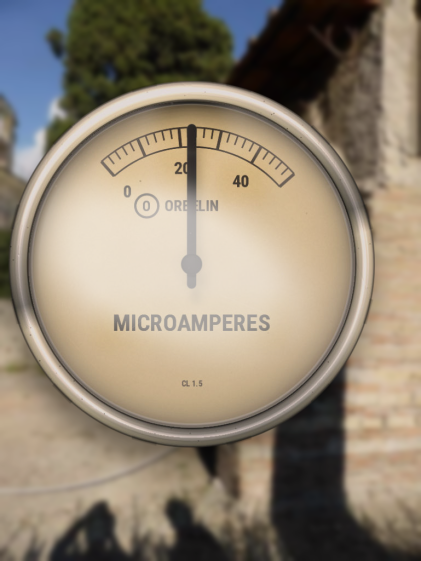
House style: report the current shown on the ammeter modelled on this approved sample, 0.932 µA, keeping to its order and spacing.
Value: 23 µA
